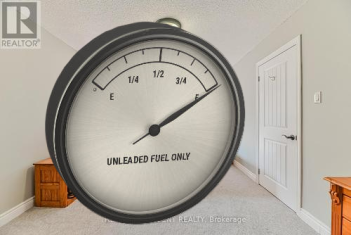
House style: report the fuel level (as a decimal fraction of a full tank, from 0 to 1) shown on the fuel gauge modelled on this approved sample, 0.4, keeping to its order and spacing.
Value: 1
